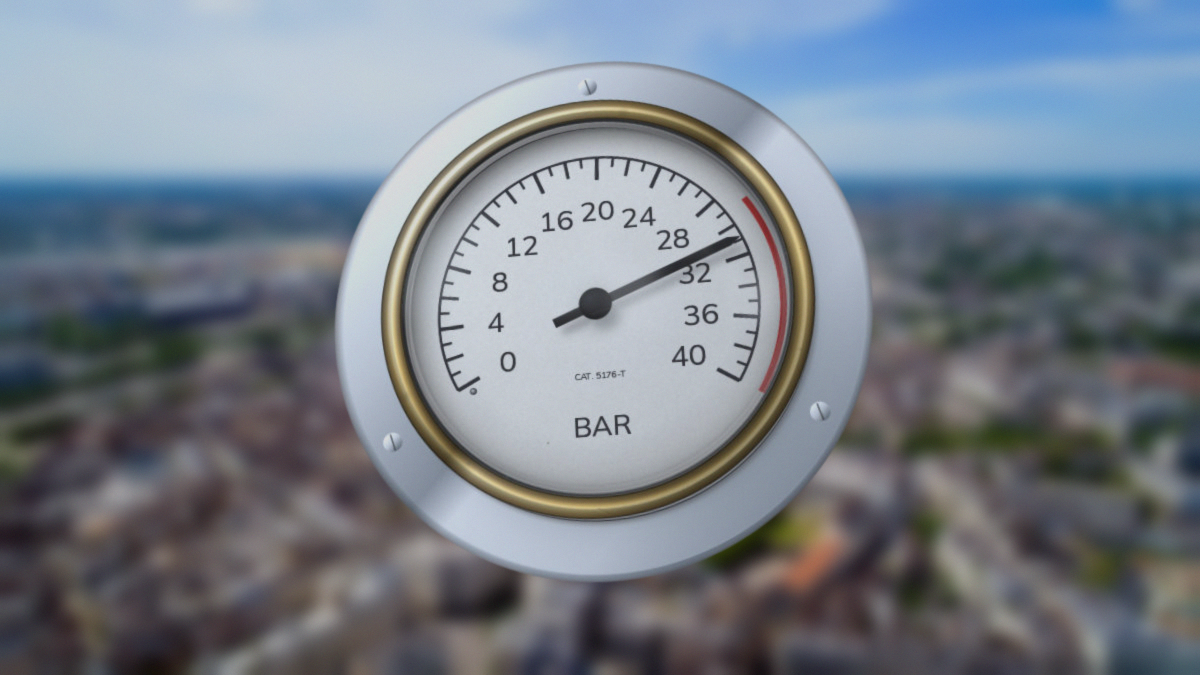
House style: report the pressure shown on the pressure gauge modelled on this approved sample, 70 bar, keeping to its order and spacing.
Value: 31 bar
